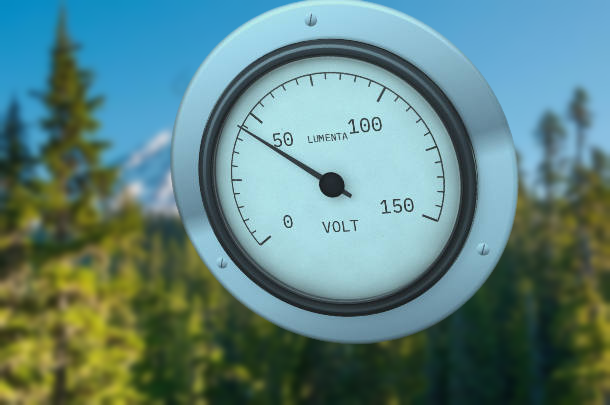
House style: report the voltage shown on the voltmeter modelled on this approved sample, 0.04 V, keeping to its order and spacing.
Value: 45 V
